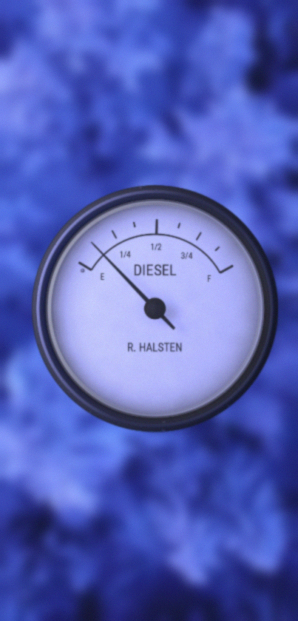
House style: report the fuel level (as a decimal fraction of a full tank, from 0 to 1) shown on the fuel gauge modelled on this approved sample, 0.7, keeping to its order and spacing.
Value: 0.125
